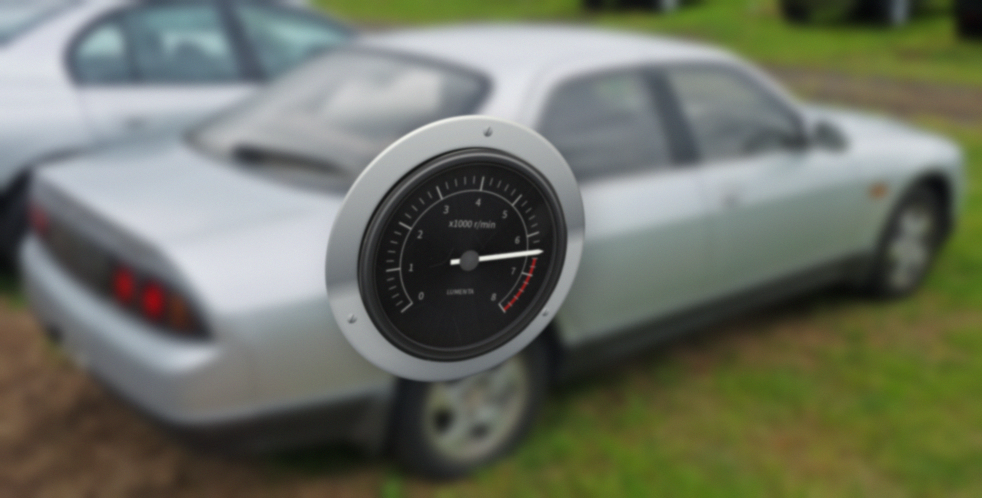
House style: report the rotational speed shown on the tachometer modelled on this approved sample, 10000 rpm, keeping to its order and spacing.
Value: 6400 rpm
